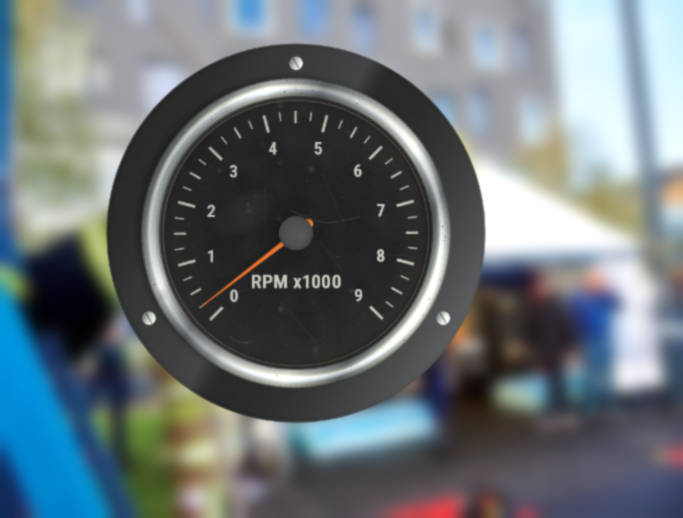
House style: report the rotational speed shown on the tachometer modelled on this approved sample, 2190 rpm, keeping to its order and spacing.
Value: 250 rpm
